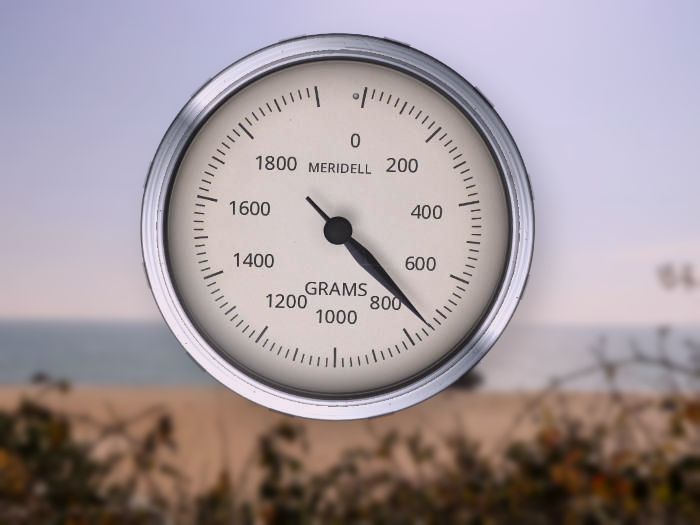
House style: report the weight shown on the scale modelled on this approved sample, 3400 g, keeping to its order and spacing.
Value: 740 g
